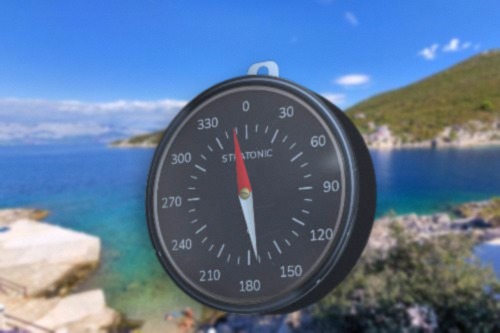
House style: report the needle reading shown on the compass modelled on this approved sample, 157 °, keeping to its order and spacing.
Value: 350 °
